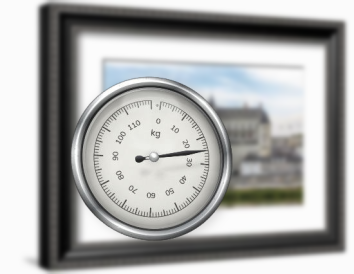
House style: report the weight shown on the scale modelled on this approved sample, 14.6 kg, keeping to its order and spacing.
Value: 25 kg
